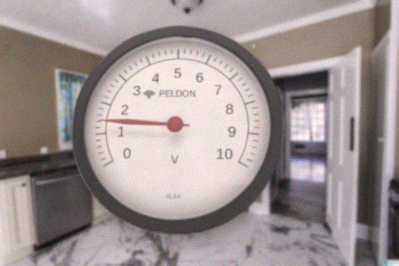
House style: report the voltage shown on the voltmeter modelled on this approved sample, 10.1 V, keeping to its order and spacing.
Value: 1.4 V
